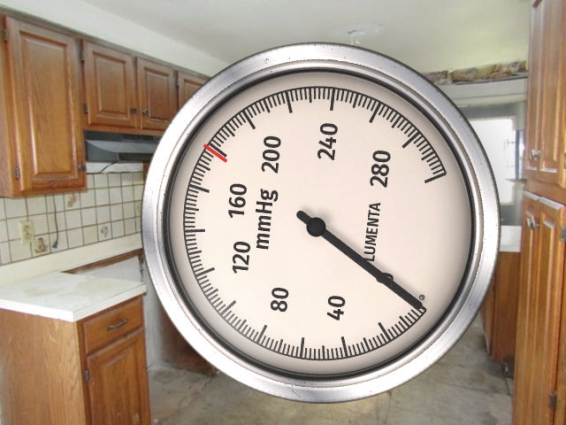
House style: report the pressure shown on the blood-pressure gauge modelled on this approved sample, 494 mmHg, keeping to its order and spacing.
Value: 0 mmHg
